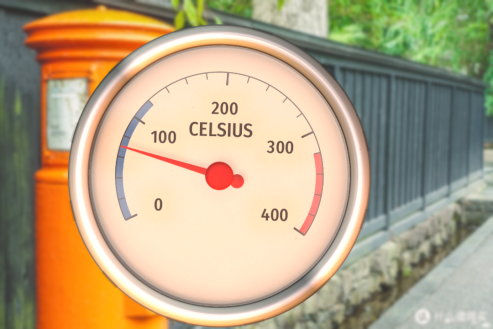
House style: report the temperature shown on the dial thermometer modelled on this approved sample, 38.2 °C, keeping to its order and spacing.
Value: 70 °C
